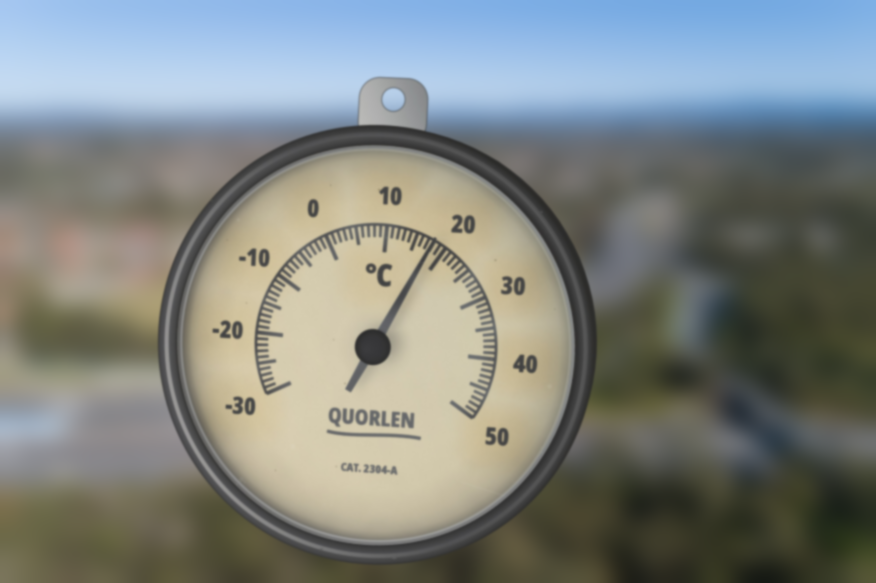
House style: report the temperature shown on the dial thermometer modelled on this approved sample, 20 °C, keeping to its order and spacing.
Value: 18 °C
